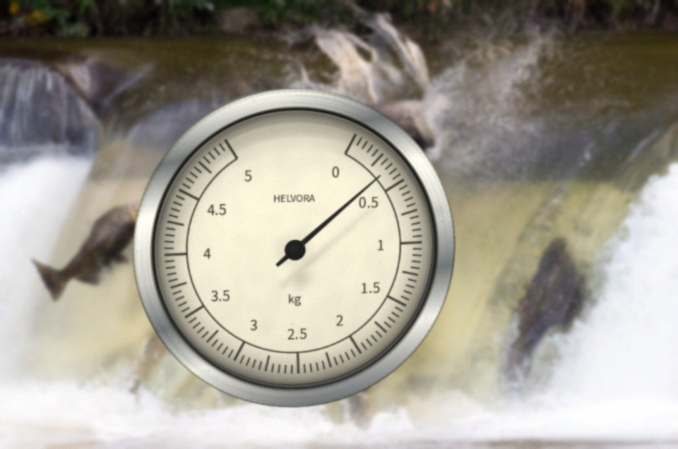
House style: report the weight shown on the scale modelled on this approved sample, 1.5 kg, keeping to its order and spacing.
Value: 0.35 kg
